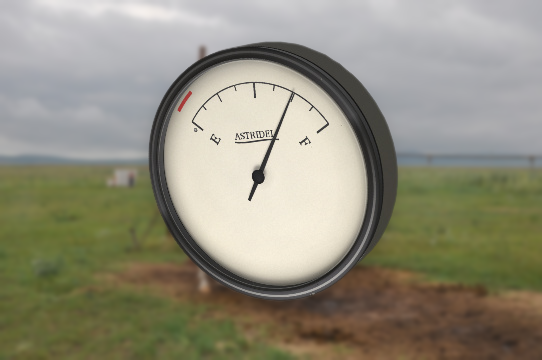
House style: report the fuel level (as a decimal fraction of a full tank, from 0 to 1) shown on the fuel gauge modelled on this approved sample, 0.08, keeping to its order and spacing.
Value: 0.75
